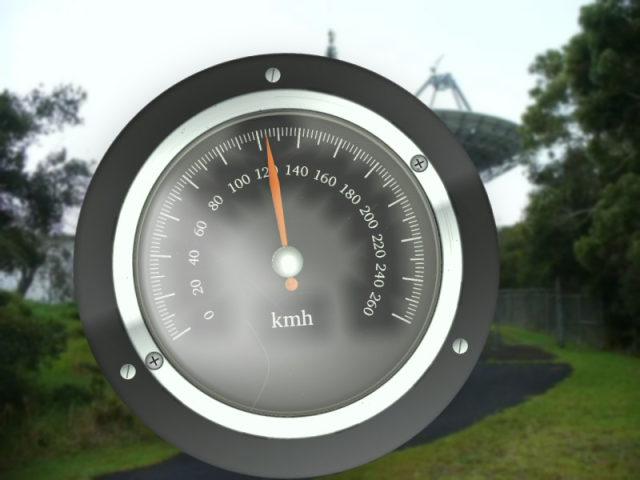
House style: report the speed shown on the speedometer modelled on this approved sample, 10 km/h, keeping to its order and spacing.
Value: 124 km/h
